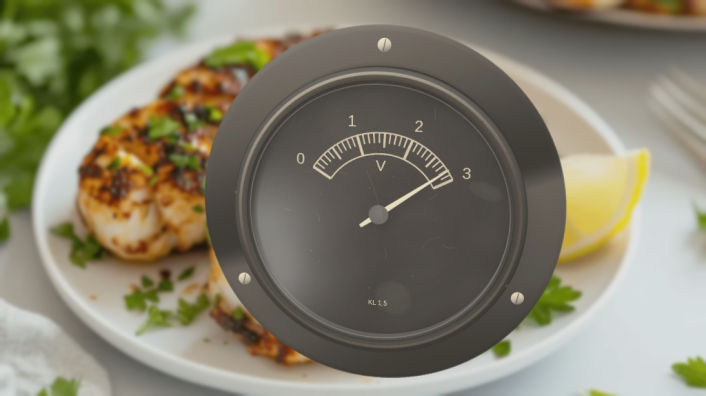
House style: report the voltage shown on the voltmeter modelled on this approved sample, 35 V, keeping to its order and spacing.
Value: 2.8 V
